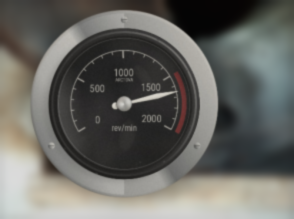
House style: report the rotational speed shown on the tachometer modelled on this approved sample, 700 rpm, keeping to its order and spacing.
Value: 1650 rpm
